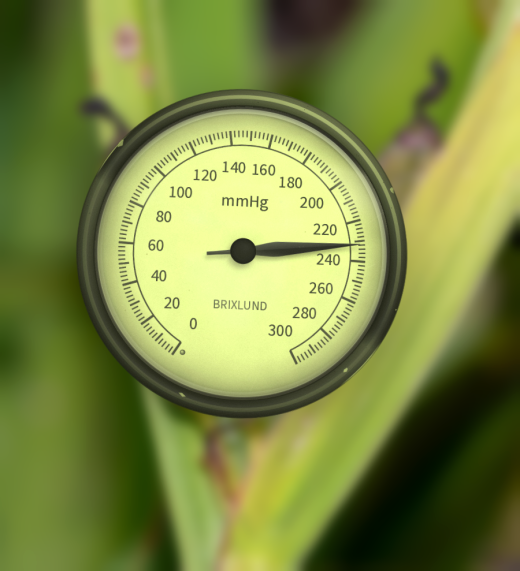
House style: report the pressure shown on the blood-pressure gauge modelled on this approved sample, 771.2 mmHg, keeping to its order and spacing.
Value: 232 mmHg
